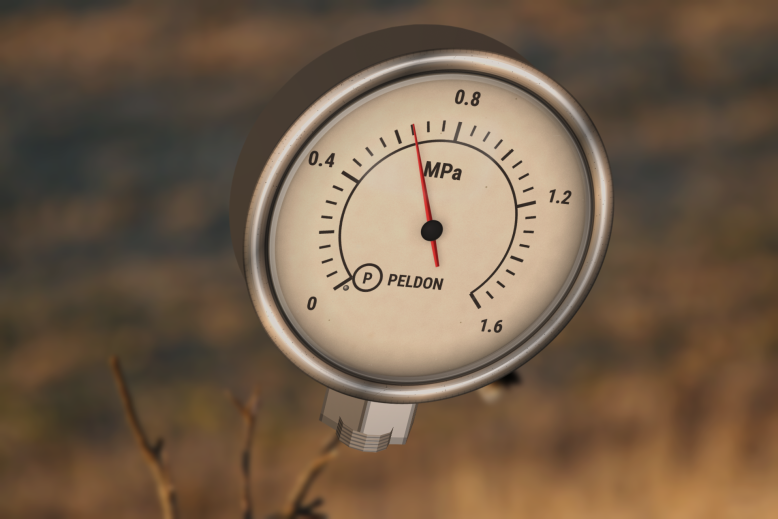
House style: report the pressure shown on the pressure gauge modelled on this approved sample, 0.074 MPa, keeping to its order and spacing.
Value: 0.65 MPa
